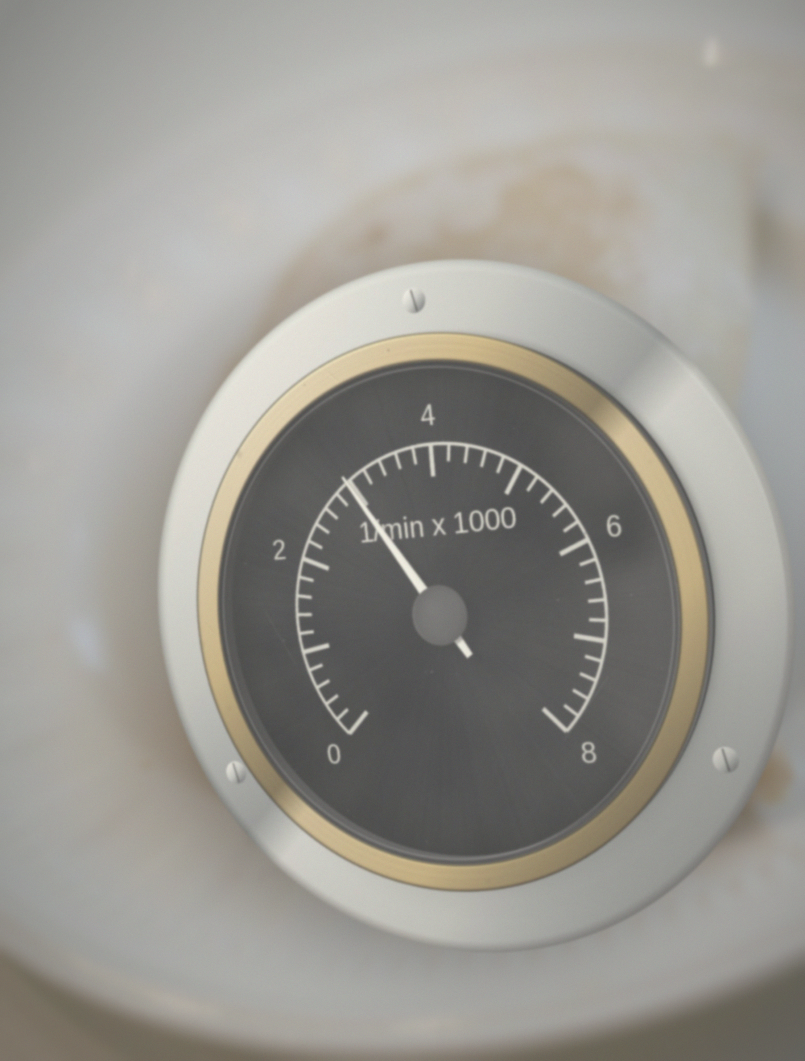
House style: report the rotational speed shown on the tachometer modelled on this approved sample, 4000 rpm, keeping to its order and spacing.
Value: 3000 rpm
